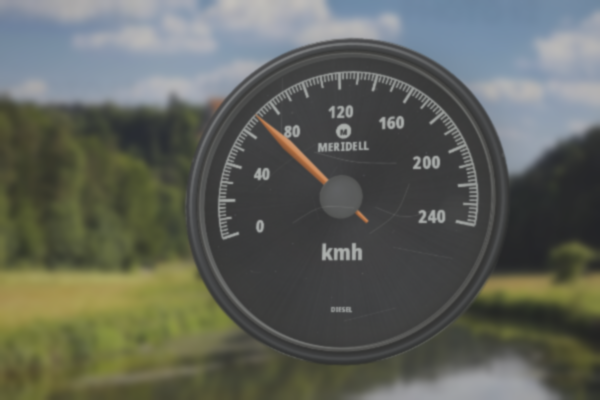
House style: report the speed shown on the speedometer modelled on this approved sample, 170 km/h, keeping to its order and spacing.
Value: 70 km/h
